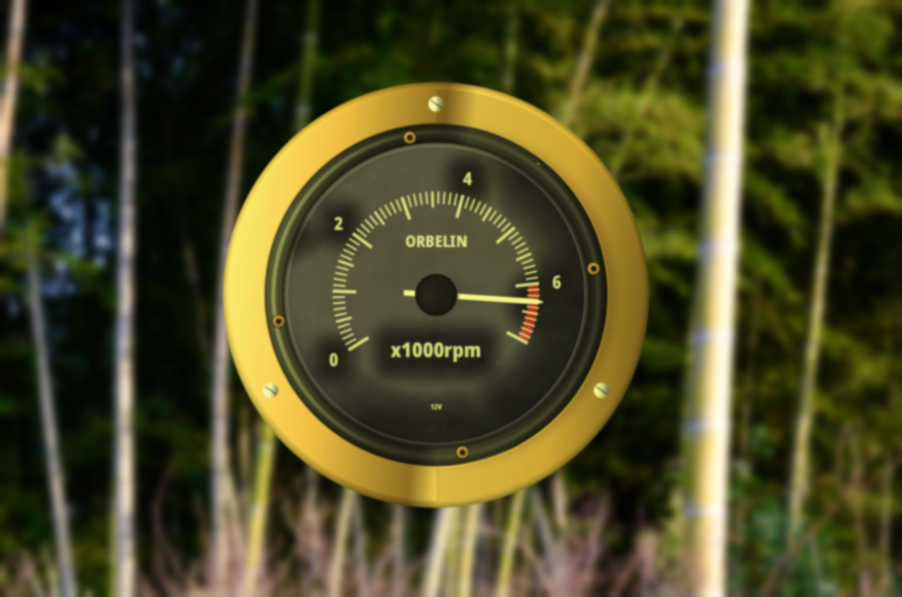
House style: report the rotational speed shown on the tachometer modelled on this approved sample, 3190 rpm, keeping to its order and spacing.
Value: 6300 rpm
